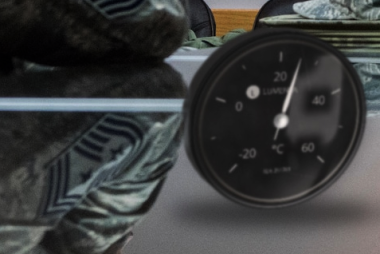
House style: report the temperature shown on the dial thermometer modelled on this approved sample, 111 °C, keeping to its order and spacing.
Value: 25 °C
